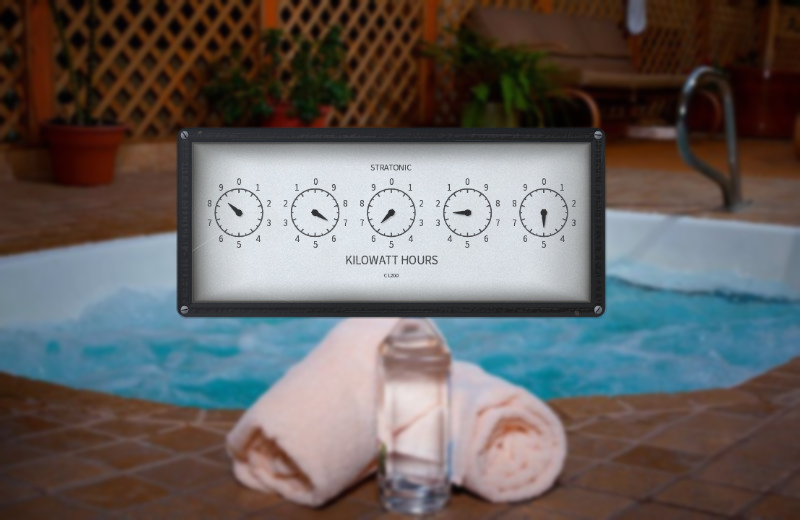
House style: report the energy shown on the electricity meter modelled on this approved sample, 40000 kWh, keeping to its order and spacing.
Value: 86625 kWh
